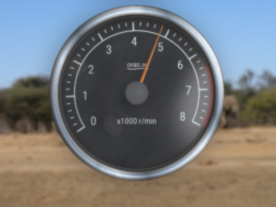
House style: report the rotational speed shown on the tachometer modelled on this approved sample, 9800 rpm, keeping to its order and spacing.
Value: 4800 rpm
